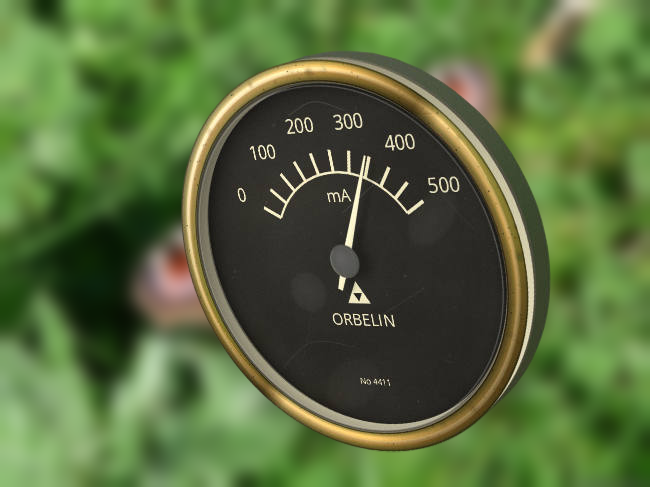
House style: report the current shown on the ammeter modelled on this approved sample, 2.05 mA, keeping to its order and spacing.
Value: 350 mA
